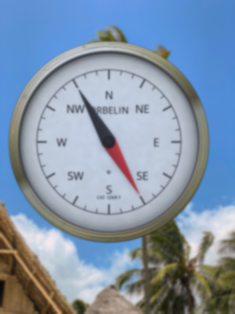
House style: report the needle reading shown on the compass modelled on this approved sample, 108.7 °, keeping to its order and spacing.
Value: 150 °
